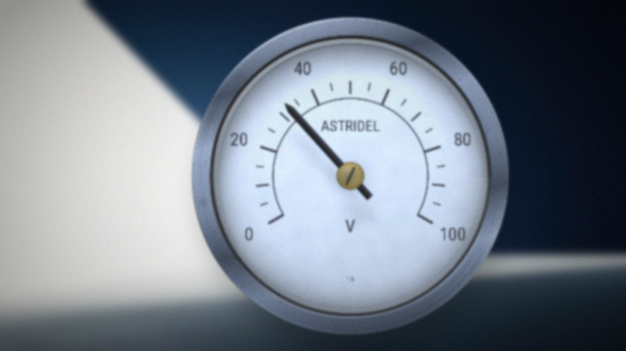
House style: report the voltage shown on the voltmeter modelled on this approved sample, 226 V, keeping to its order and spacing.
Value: 32.5 V
